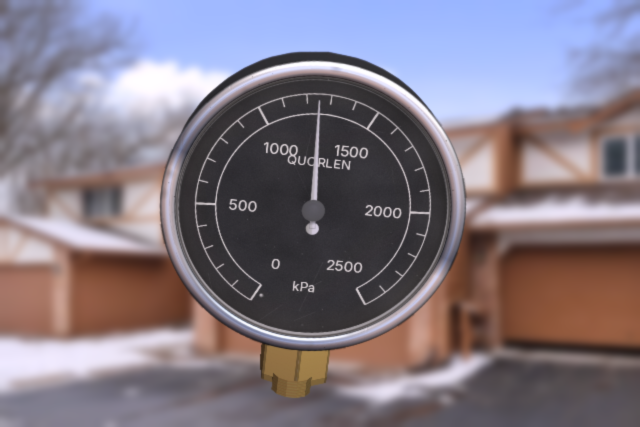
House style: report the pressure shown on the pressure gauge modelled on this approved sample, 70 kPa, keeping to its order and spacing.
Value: 1250 kPa
